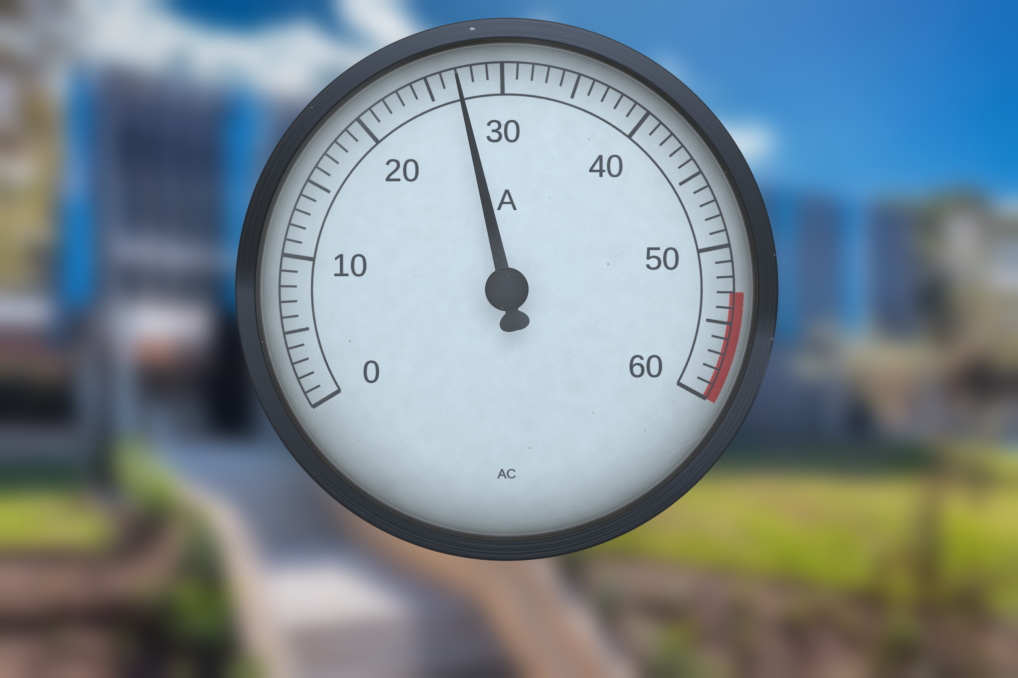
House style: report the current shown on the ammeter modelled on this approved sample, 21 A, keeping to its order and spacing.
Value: 27 A
